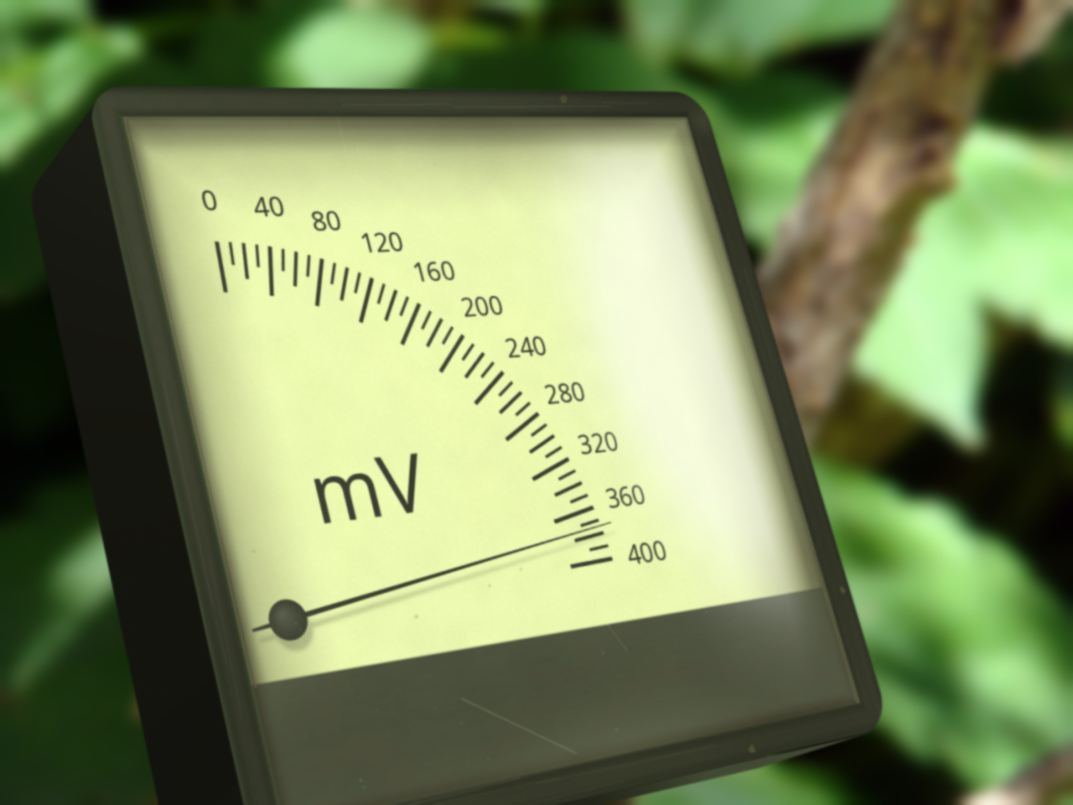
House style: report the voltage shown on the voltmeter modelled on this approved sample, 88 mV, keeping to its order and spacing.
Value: 375 mV
